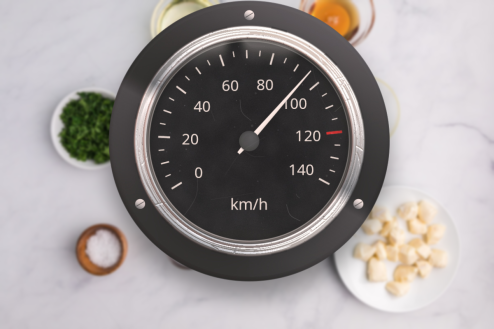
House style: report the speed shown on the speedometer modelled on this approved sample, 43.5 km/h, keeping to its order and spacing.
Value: 95 km/h
